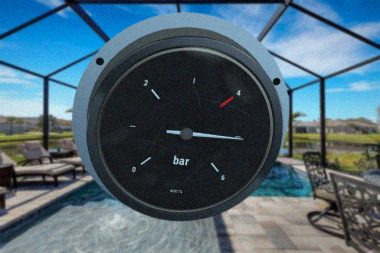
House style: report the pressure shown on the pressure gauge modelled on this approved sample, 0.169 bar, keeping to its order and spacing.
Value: 5 bar
